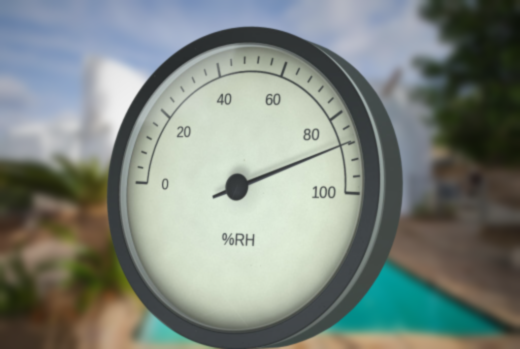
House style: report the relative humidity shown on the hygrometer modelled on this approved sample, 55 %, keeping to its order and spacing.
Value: 88 %
